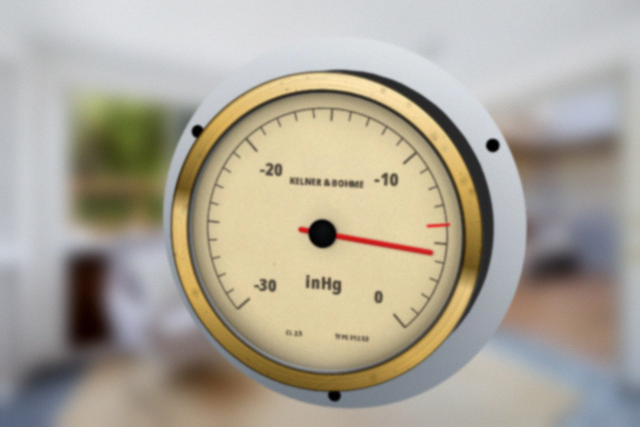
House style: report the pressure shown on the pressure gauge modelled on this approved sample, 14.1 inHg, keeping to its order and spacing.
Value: -4.5 inHg
